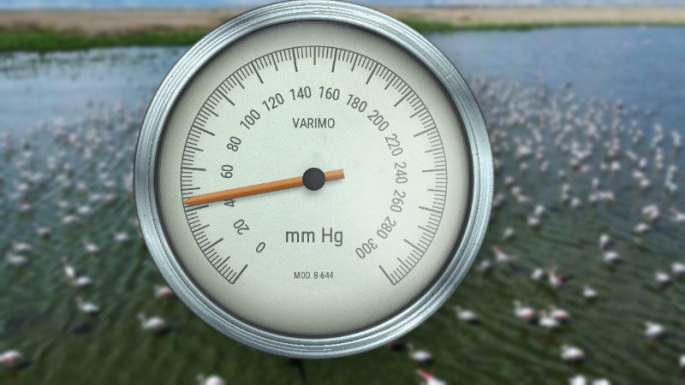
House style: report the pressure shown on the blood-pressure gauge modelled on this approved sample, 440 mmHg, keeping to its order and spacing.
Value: 44 mmHg
